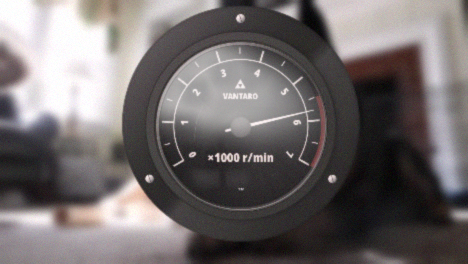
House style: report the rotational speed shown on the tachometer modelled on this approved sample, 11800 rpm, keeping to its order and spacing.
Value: 5750 rpm
